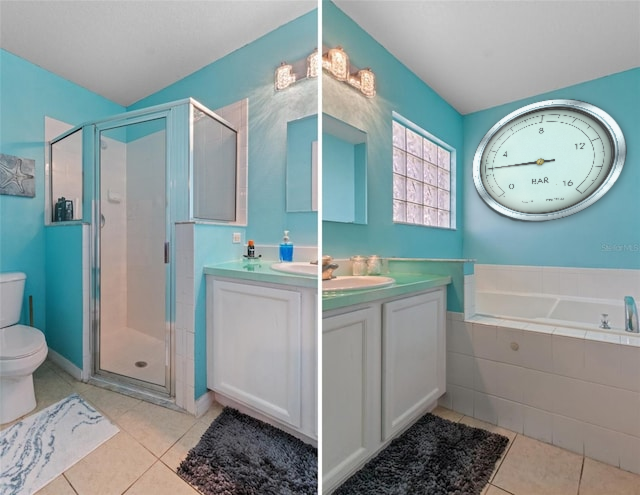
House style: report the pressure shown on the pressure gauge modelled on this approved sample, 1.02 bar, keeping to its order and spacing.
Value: 2.5 bar
